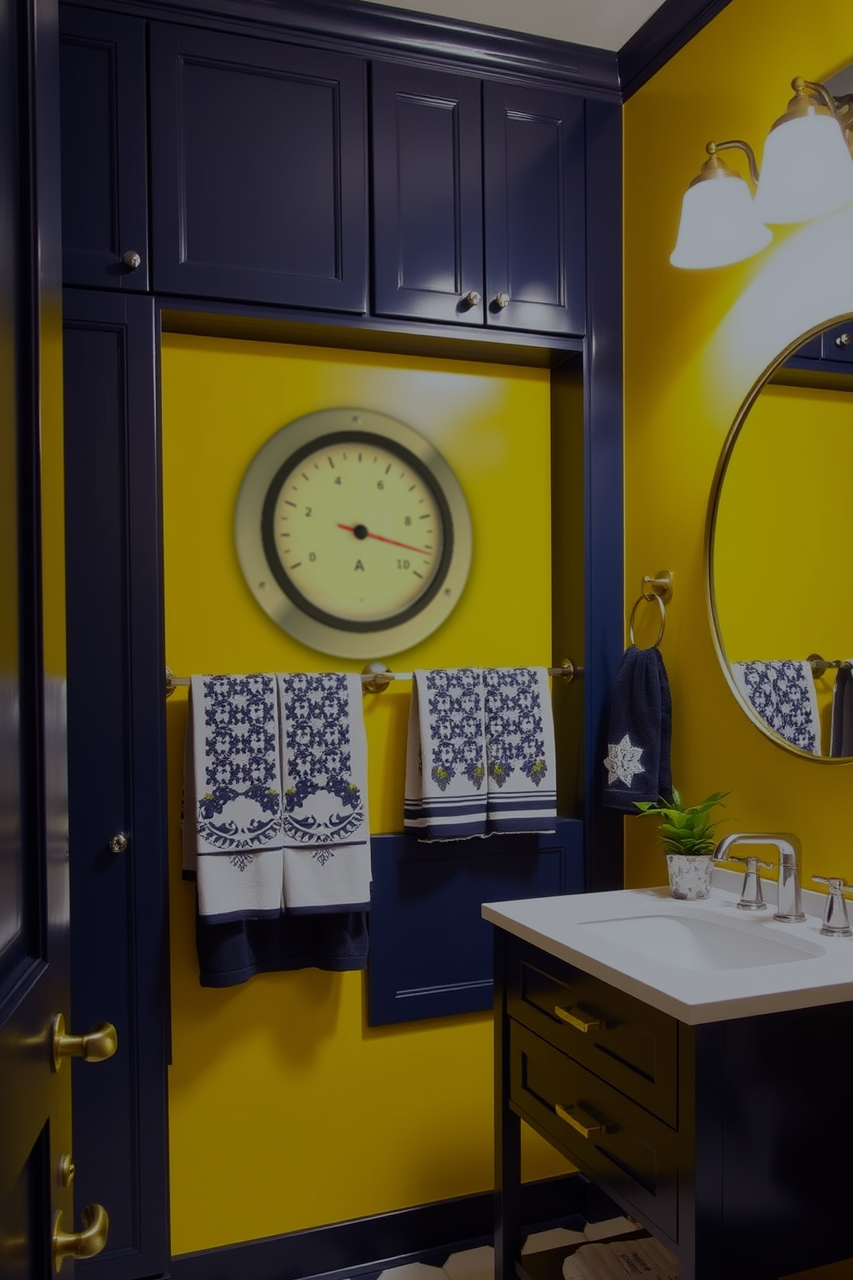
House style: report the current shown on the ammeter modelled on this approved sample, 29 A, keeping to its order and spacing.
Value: 9.25 A
